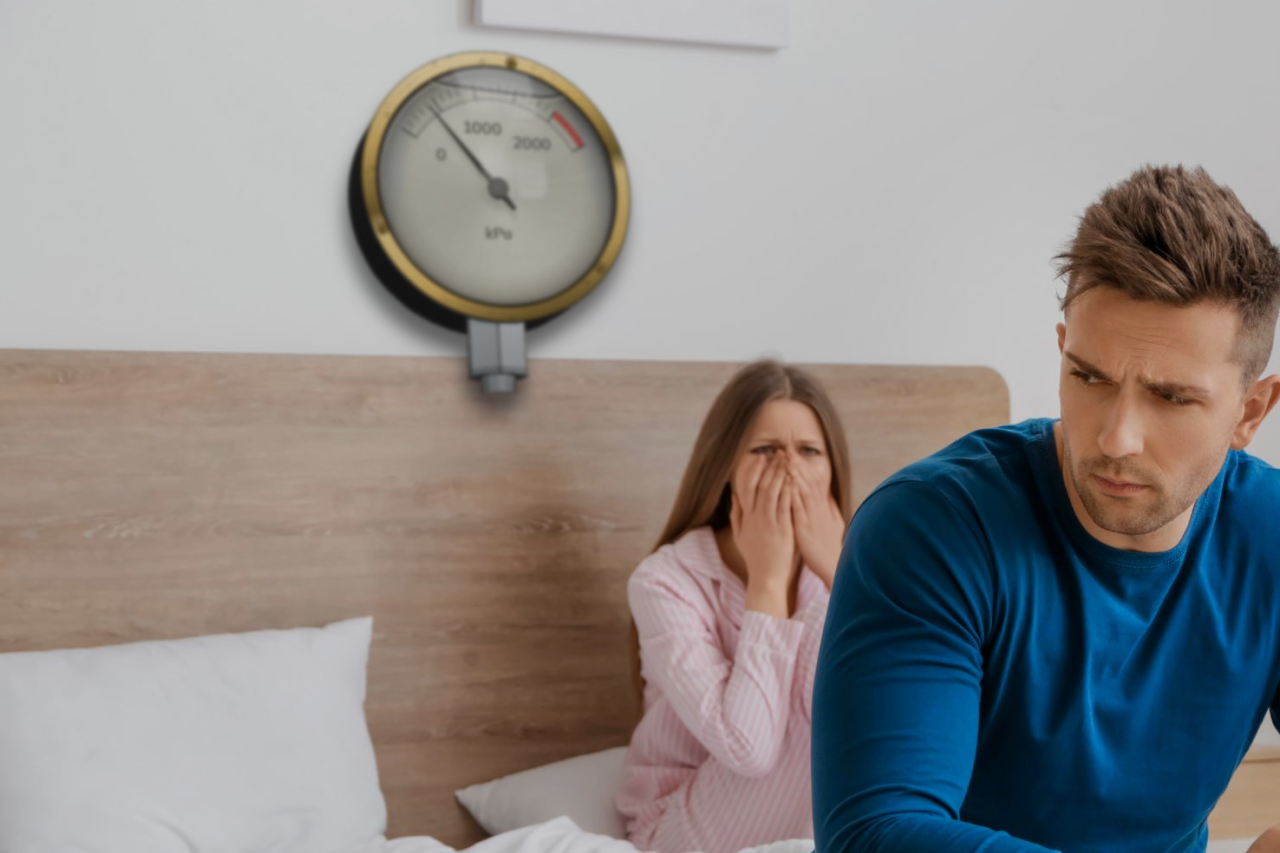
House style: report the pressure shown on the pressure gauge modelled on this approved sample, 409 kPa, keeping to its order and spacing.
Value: 400 kPa
